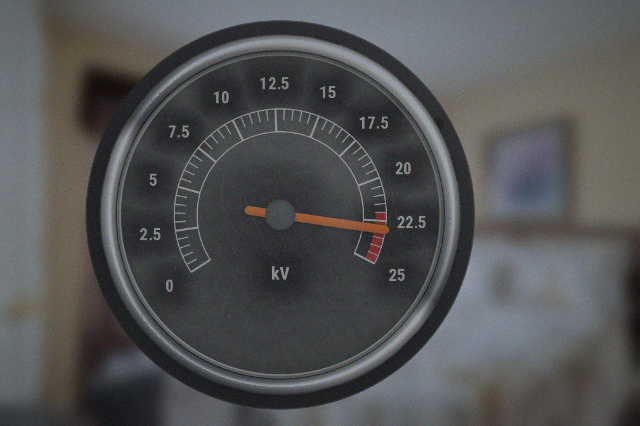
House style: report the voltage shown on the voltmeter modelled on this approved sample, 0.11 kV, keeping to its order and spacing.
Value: 23 kV
